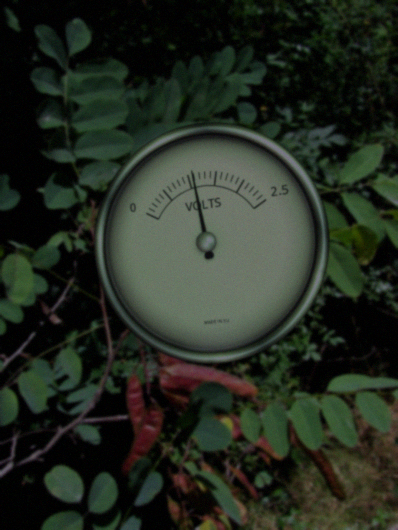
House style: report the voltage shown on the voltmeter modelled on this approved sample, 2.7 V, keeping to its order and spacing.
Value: 1.1 V
